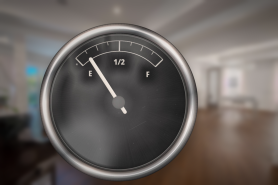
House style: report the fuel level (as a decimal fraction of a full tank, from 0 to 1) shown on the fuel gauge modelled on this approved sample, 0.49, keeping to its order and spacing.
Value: 0.125
